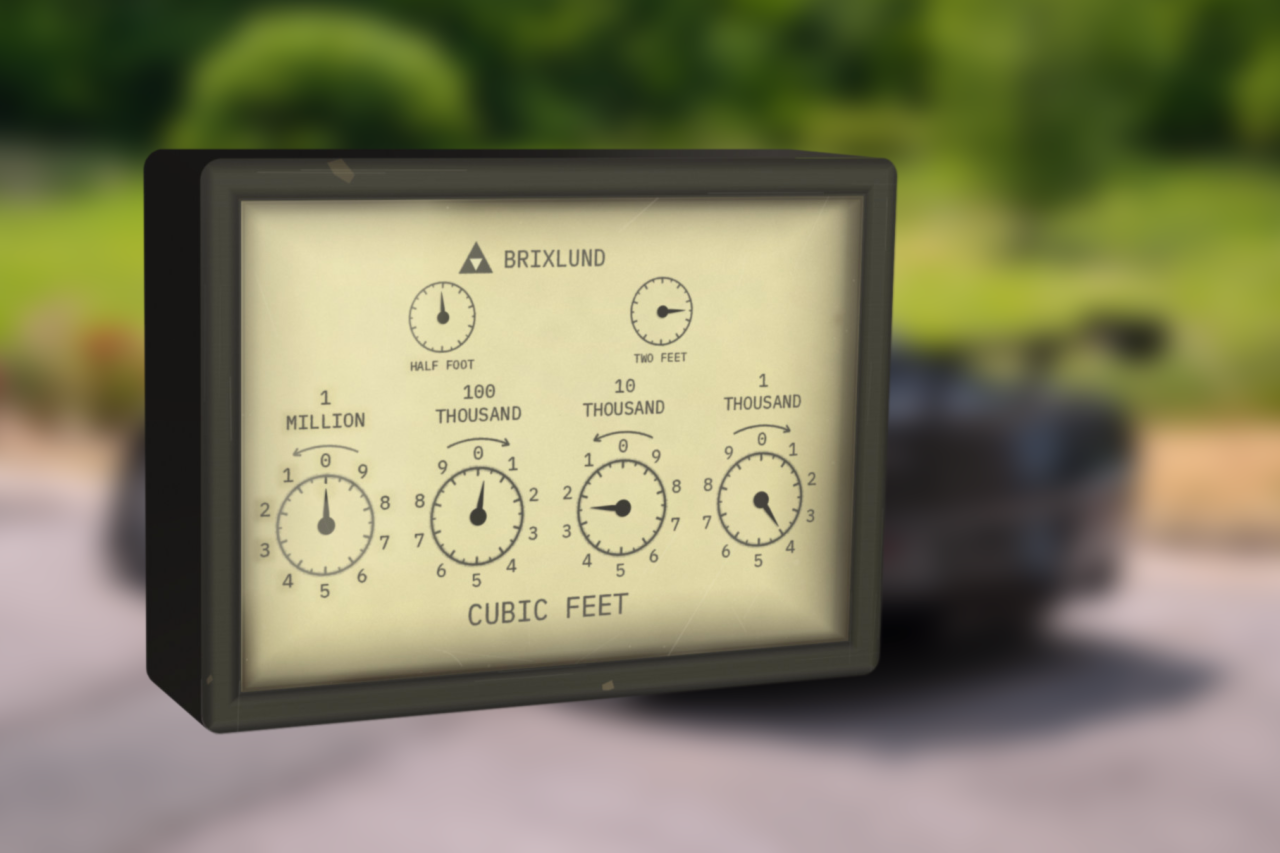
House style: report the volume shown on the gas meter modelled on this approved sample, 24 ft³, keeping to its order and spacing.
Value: 2400 ft³
